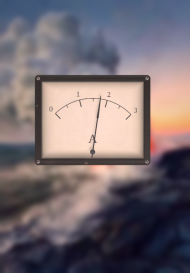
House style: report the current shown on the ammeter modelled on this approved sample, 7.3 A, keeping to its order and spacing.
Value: 1.75 A
